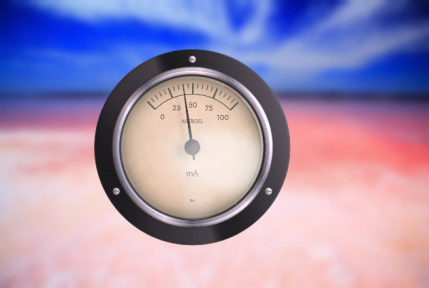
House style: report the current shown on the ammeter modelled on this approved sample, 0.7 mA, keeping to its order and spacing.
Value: 40 mA
